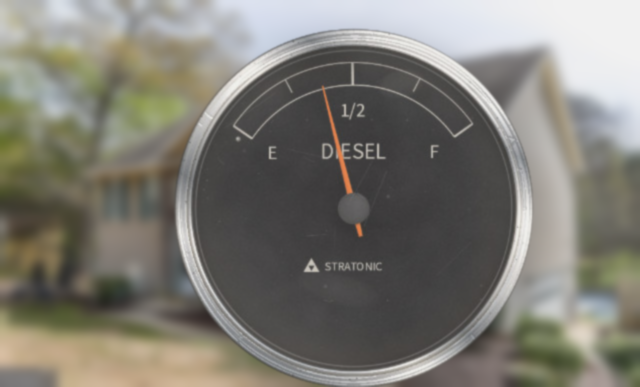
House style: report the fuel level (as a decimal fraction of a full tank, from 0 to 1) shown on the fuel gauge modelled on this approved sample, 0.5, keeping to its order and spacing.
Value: 0.375
